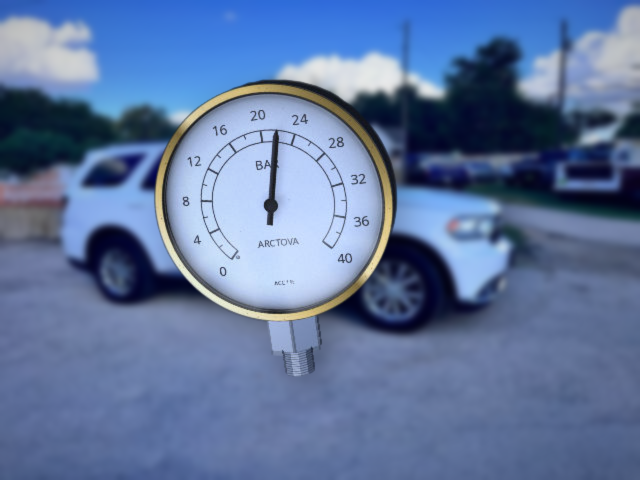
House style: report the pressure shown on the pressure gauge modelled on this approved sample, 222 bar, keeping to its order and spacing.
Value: 22 bar
